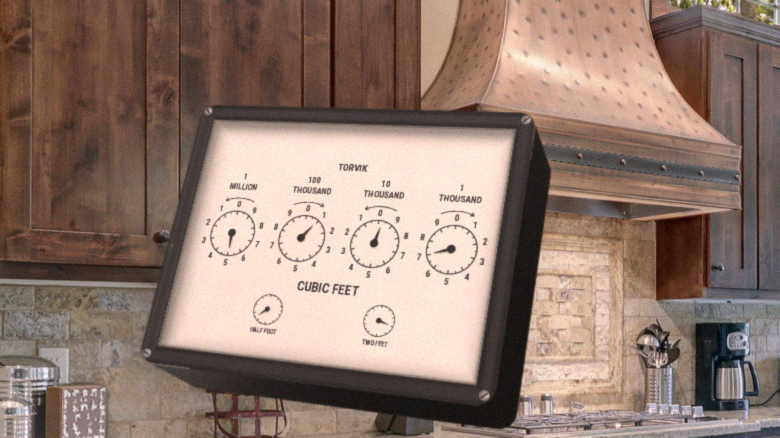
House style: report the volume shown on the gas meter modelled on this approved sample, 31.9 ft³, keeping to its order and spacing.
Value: 509700 ft³
